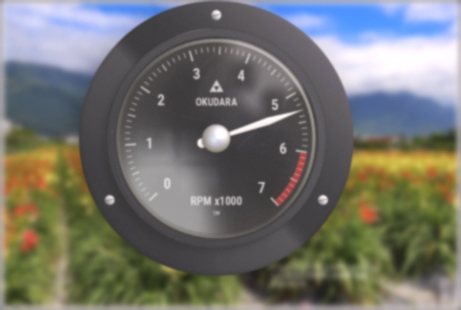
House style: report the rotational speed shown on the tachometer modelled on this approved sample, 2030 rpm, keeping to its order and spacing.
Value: 5300 rpm
